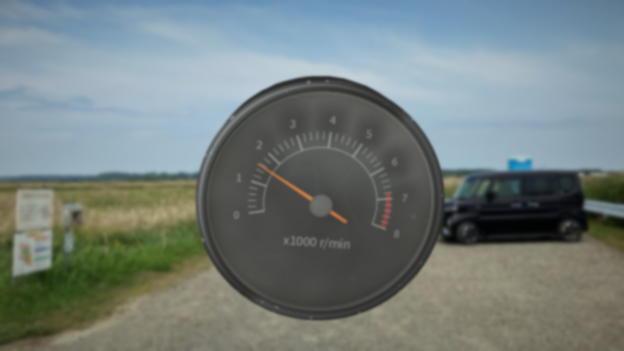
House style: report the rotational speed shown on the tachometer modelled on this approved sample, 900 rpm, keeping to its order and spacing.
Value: 1600 rpm
